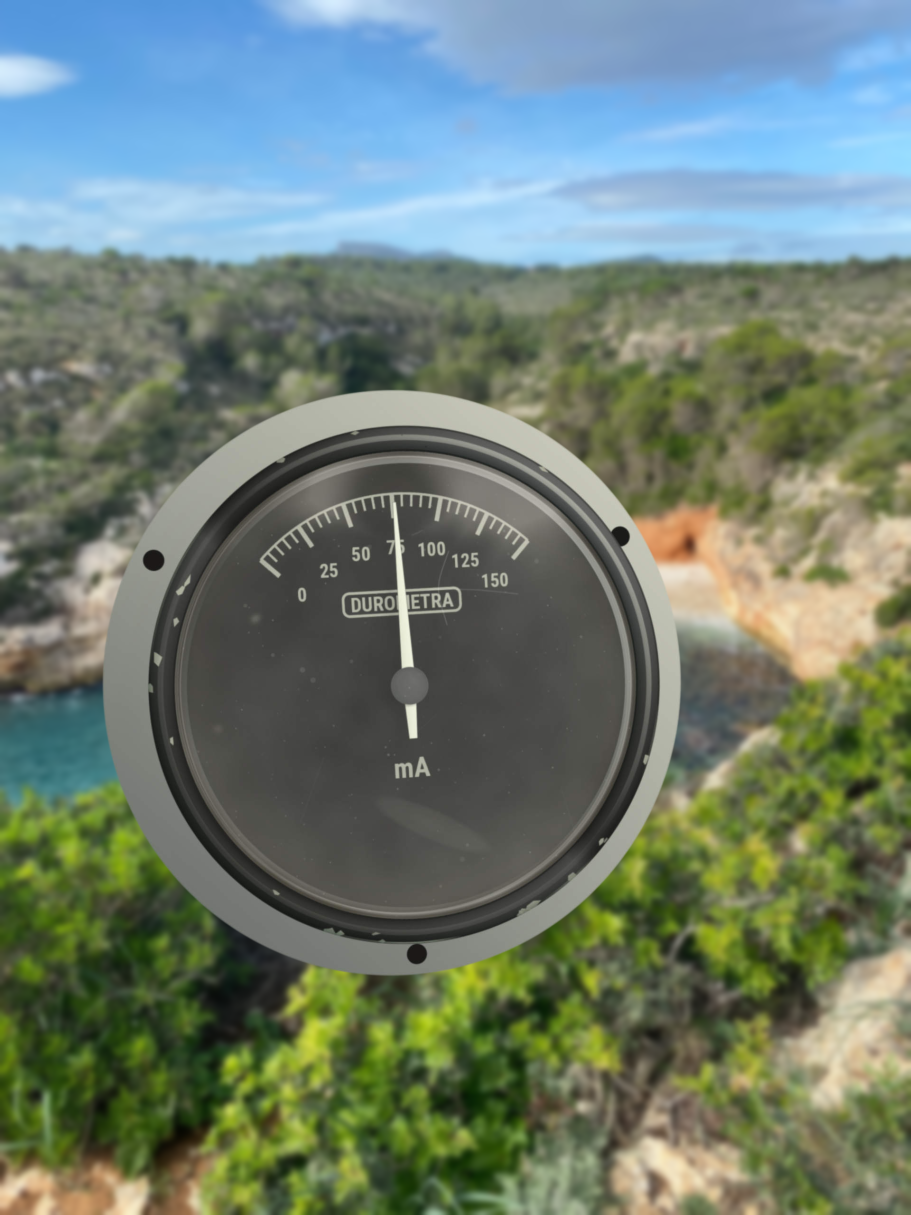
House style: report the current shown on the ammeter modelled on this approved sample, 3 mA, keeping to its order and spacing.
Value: 75 mA
